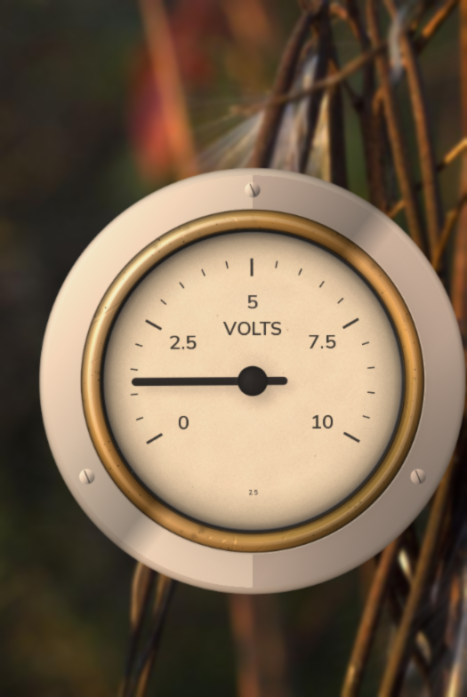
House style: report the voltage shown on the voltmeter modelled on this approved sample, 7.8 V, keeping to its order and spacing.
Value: 1.25 V
